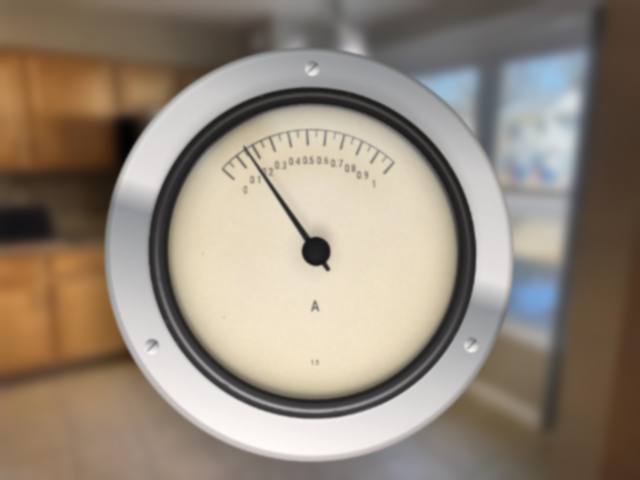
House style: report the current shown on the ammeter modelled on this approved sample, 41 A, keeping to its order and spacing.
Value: 0.15 A
